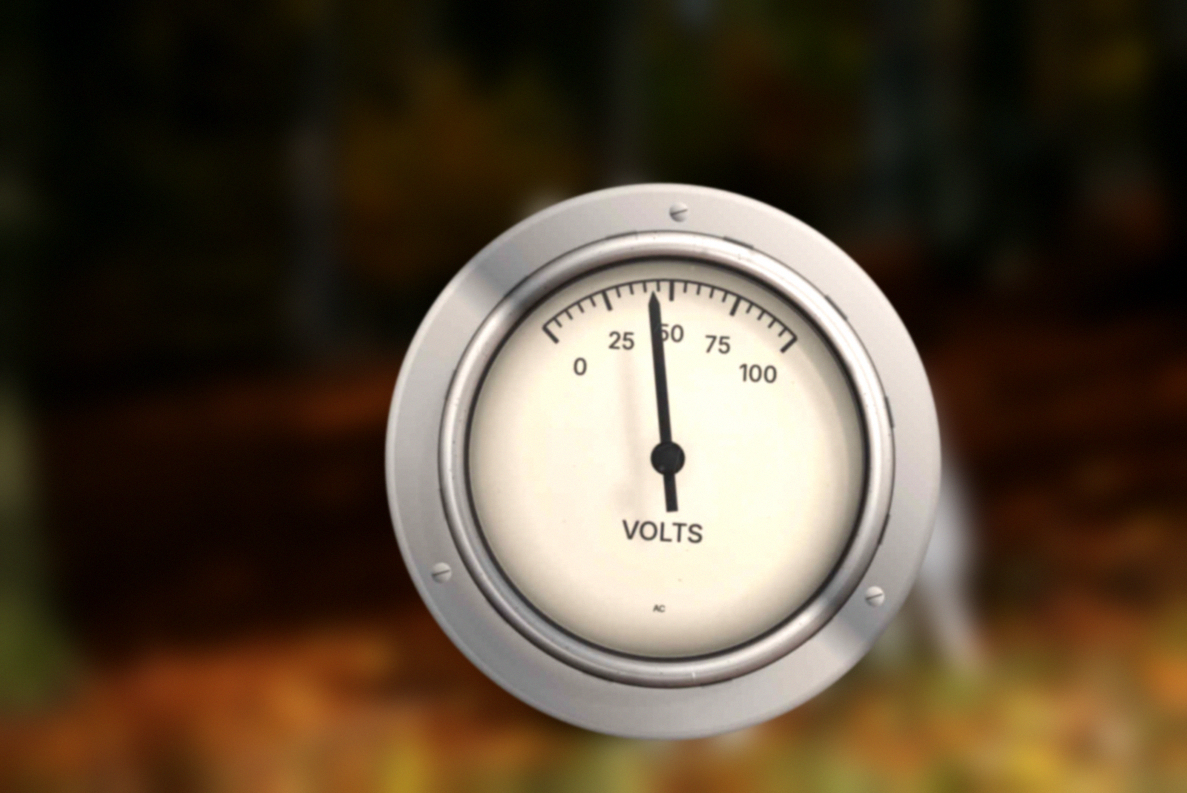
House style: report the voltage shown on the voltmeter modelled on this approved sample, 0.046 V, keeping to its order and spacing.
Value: 42.5 V
